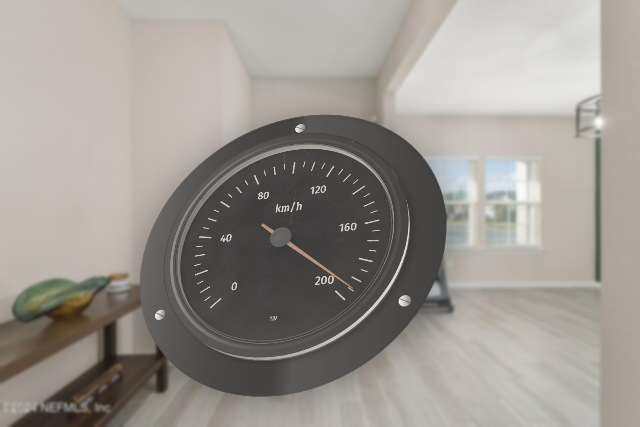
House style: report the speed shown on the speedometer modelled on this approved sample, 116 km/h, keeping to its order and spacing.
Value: 195 km/h
